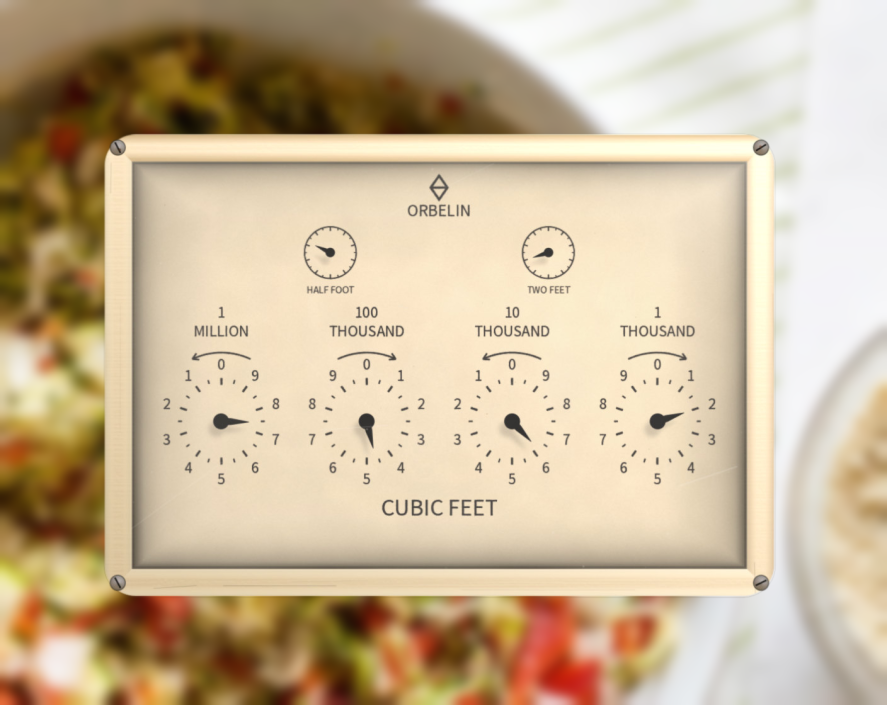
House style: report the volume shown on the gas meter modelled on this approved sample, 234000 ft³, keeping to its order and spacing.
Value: 746200 ft³
